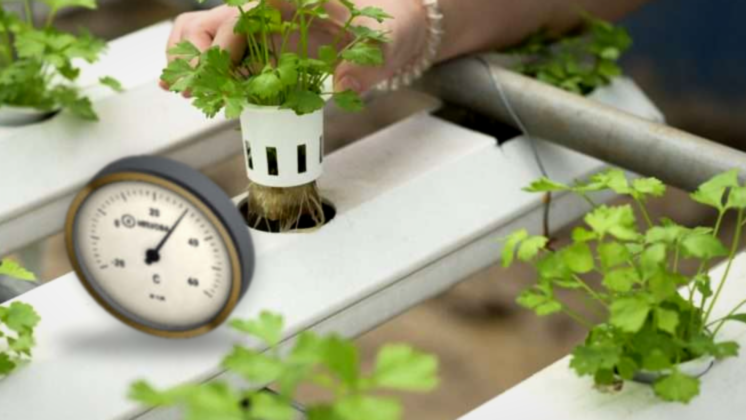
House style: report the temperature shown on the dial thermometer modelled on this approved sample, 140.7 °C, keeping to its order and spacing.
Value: 30 °C
